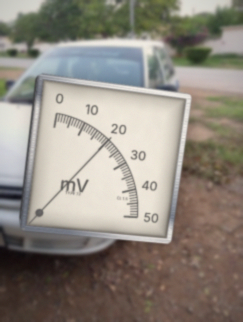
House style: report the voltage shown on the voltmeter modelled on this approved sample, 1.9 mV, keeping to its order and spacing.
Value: 20 mV
